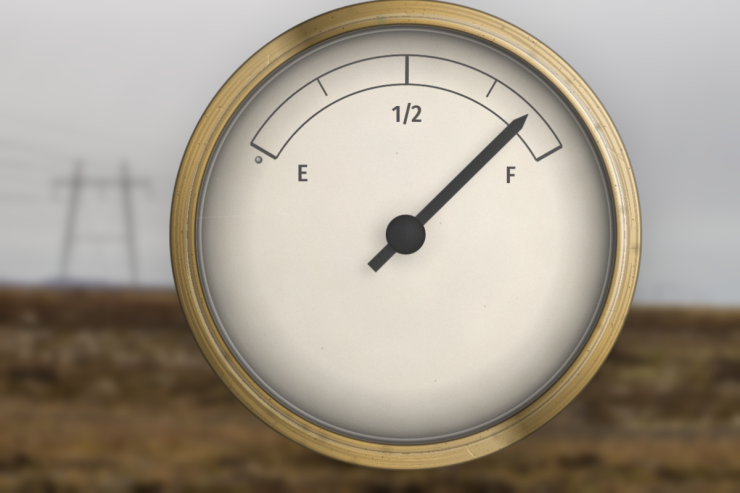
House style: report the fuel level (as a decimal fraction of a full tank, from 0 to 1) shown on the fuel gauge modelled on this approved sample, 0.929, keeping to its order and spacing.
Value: 0.875
